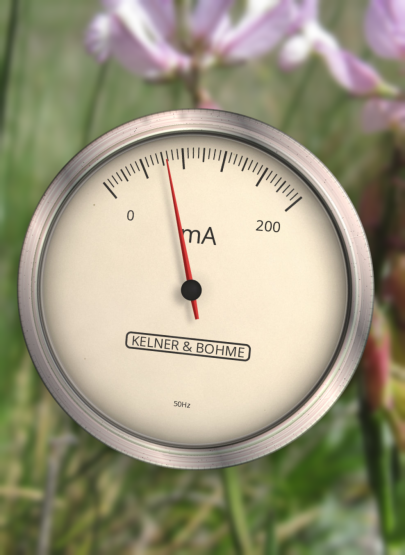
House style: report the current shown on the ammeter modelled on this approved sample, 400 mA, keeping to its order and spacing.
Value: 65 mA
